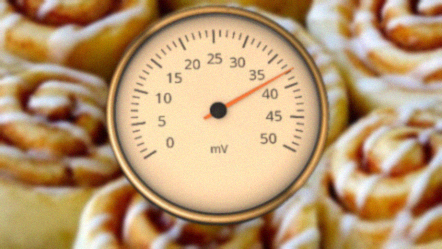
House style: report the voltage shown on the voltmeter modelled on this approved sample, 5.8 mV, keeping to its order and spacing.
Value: 38 mV
